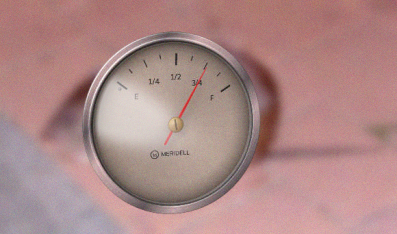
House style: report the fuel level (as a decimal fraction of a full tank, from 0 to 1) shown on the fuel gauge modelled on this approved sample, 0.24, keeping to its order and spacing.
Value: 0.75
